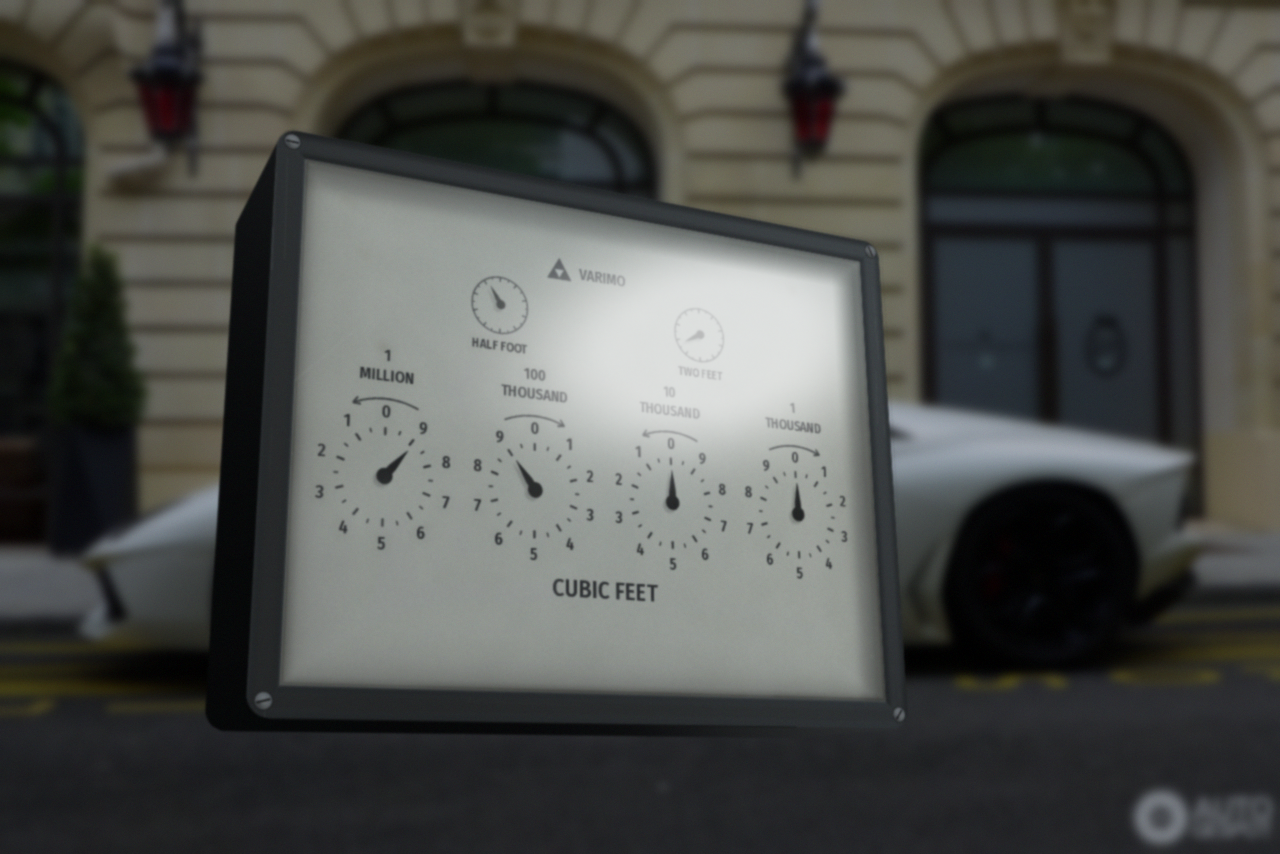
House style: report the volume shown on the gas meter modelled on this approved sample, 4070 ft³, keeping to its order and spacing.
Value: 890000 ft³
